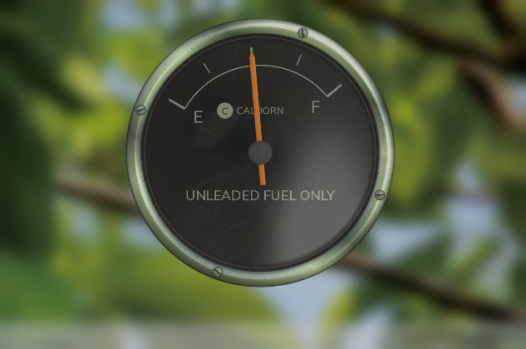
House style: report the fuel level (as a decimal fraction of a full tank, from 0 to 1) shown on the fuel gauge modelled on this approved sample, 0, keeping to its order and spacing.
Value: 0.5
